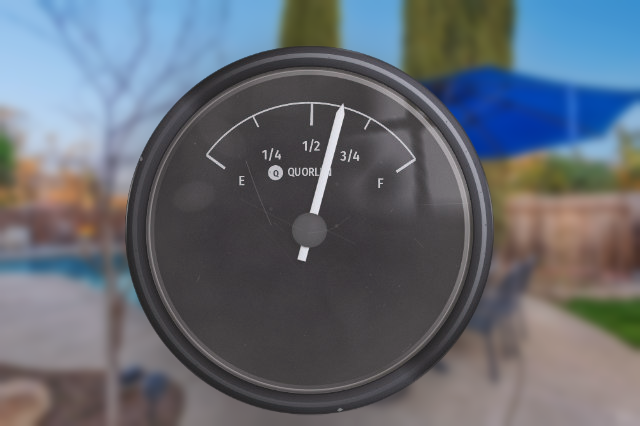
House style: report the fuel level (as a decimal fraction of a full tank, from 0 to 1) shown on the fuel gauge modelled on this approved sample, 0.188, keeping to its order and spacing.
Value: 0.625
